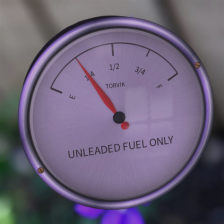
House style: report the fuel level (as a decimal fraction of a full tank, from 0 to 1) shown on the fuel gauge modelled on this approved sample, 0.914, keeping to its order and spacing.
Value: 0.25
